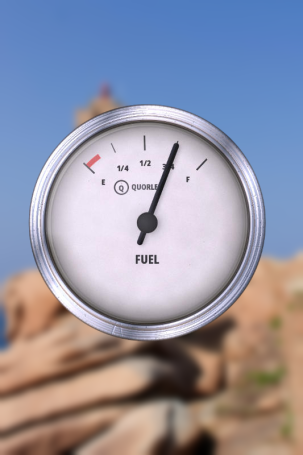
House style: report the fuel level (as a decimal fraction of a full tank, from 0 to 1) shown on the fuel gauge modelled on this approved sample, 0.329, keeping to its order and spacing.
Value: 0.75
